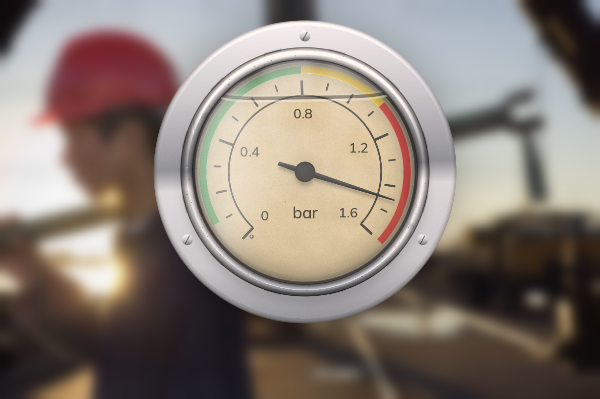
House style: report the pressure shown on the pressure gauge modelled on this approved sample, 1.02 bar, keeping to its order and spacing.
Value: 1.45 bar
